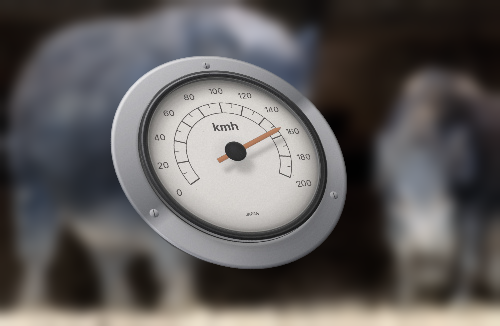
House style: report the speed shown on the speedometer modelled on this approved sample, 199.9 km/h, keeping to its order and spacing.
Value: 155 km/h
